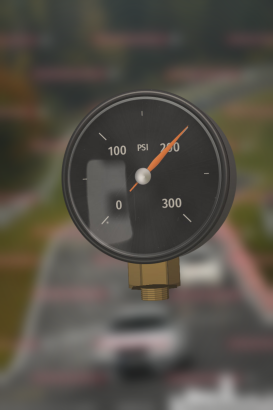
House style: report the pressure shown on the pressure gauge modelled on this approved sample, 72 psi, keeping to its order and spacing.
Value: 200 psi
